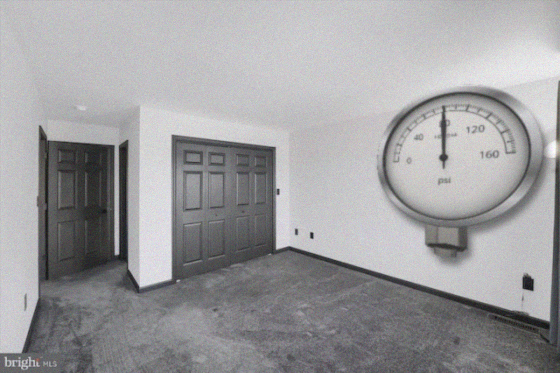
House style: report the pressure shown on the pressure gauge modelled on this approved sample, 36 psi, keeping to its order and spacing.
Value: 80 psi
